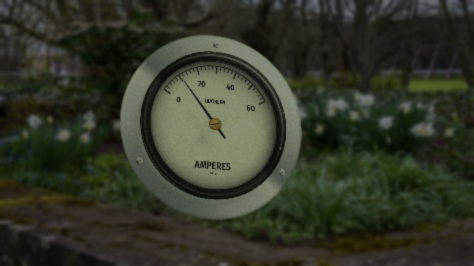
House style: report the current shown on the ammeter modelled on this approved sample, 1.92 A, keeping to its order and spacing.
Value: 10 A
